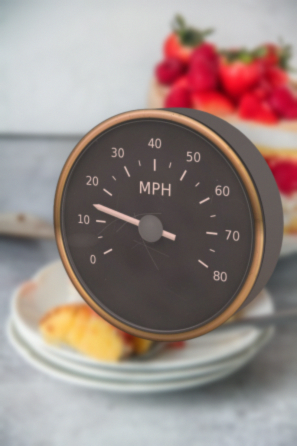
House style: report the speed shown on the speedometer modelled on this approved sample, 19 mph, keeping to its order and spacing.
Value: 15 mph
